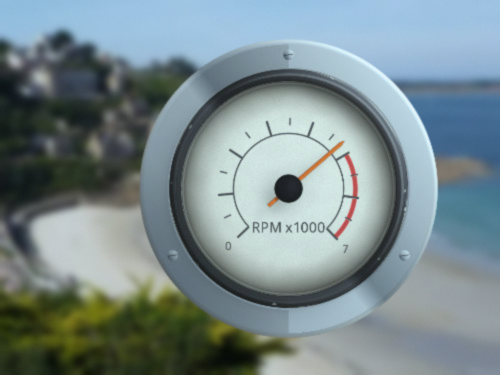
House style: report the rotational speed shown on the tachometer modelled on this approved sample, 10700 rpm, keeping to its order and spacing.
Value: 4750 rpm
